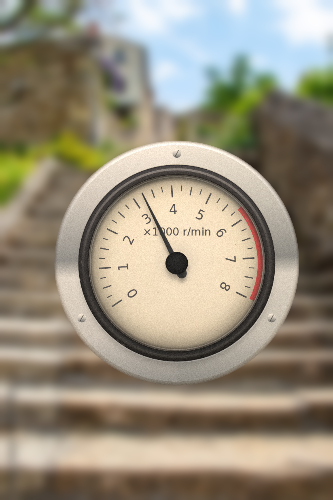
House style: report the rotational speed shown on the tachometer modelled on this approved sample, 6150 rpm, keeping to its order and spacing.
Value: 3250 rpm
